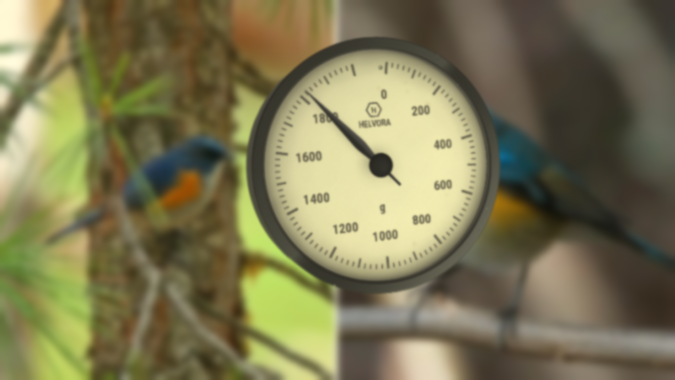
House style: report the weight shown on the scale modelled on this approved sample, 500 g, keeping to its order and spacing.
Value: 1820 g
